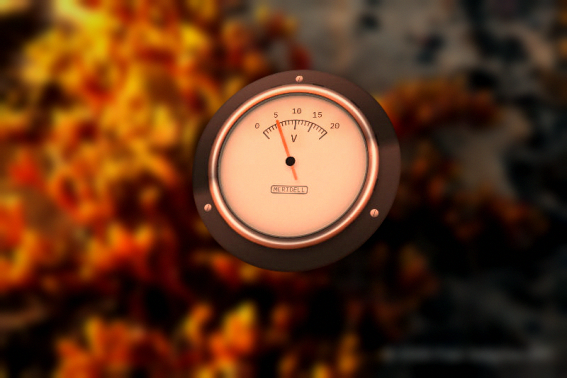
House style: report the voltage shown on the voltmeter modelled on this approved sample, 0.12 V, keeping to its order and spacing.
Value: 5 V
